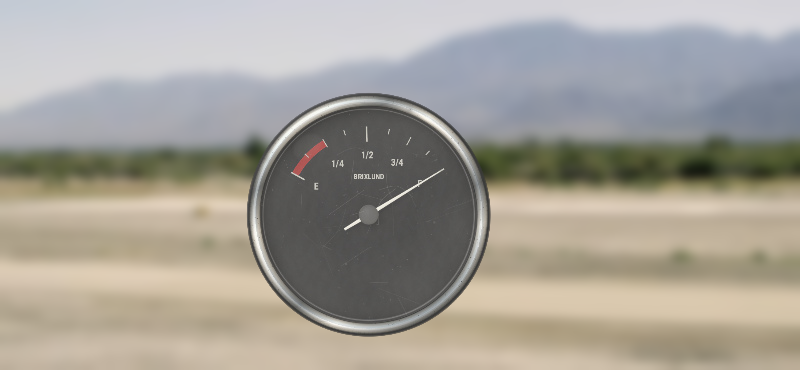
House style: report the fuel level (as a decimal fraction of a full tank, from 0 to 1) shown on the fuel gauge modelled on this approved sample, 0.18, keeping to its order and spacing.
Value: 1
